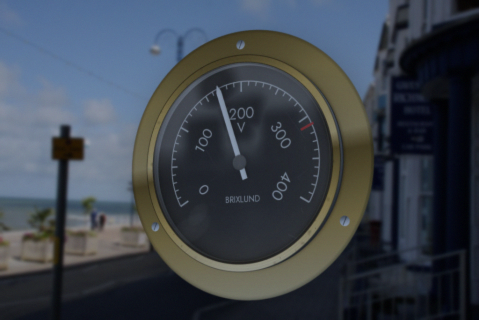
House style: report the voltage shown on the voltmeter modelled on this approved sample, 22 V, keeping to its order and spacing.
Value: 170 V
